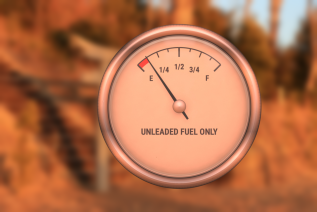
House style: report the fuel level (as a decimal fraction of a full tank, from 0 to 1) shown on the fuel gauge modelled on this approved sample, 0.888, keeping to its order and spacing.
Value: 0.125
